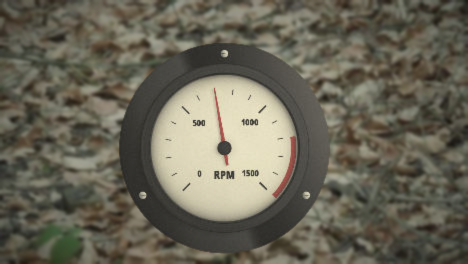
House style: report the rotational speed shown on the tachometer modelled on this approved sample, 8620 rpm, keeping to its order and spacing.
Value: 700 rpm
